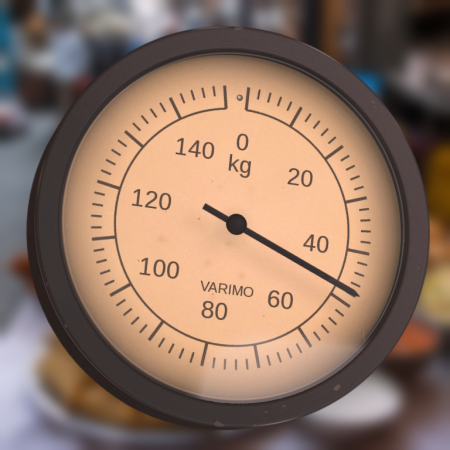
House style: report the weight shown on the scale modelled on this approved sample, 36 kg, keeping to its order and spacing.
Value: 48 kg
